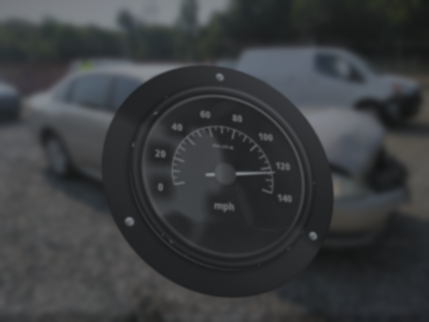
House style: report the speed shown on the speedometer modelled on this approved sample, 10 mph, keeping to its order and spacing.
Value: 125 mph
